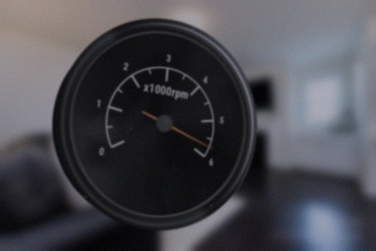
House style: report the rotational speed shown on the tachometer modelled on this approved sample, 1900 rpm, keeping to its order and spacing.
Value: 5750 rpm
